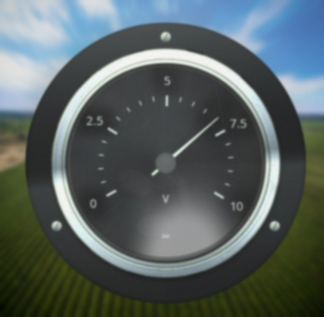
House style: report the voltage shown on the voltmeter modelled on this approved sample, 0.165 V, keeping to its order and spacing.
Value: 7 V
